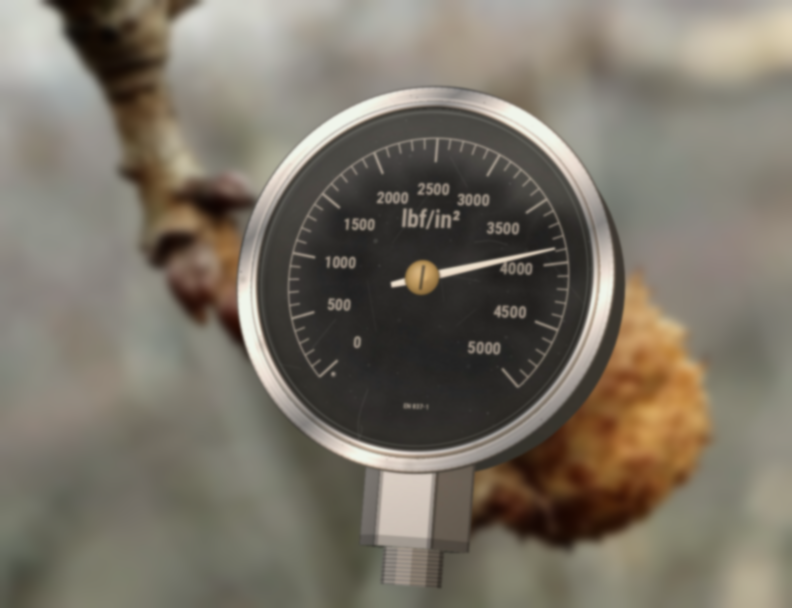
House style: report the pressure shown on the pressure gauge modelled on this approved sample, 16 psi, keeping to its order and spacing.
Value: 3900 psi
